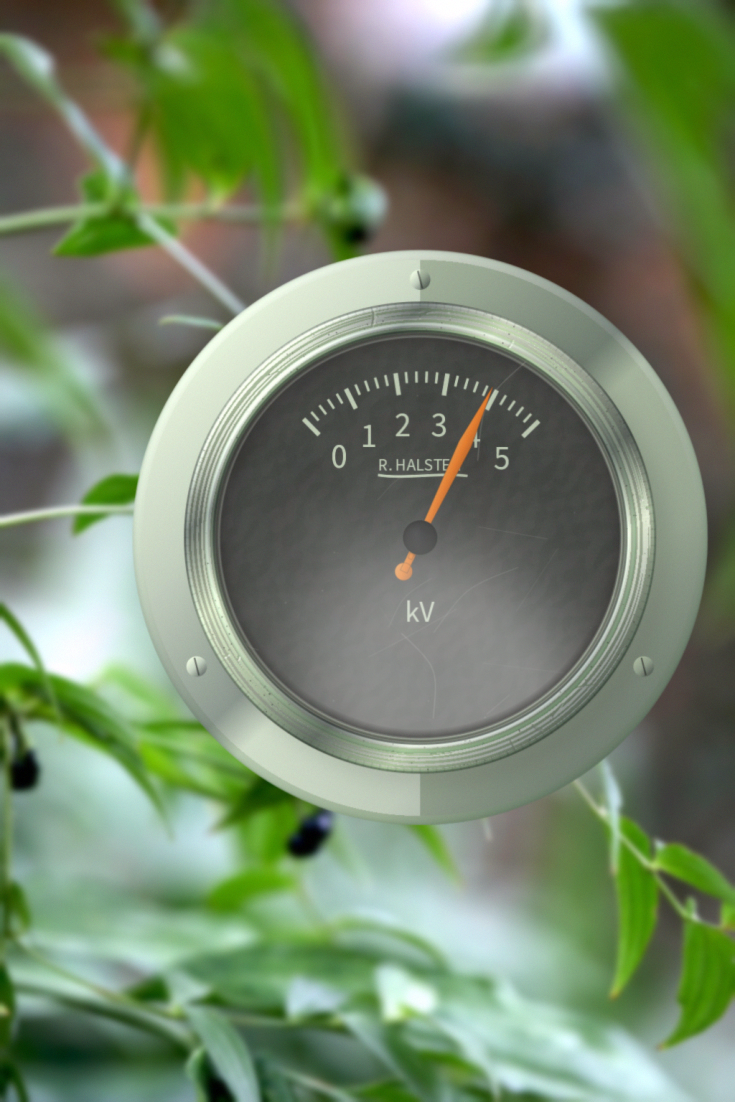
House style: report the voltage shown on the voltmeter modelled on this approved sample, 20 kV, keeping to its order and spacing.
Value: 3.9 kV
